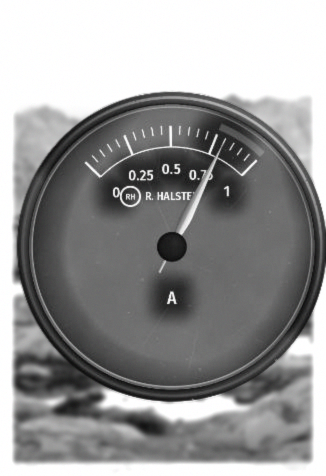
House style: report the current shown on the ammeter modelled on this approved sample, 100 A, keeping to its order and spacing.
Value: 0.8 A
